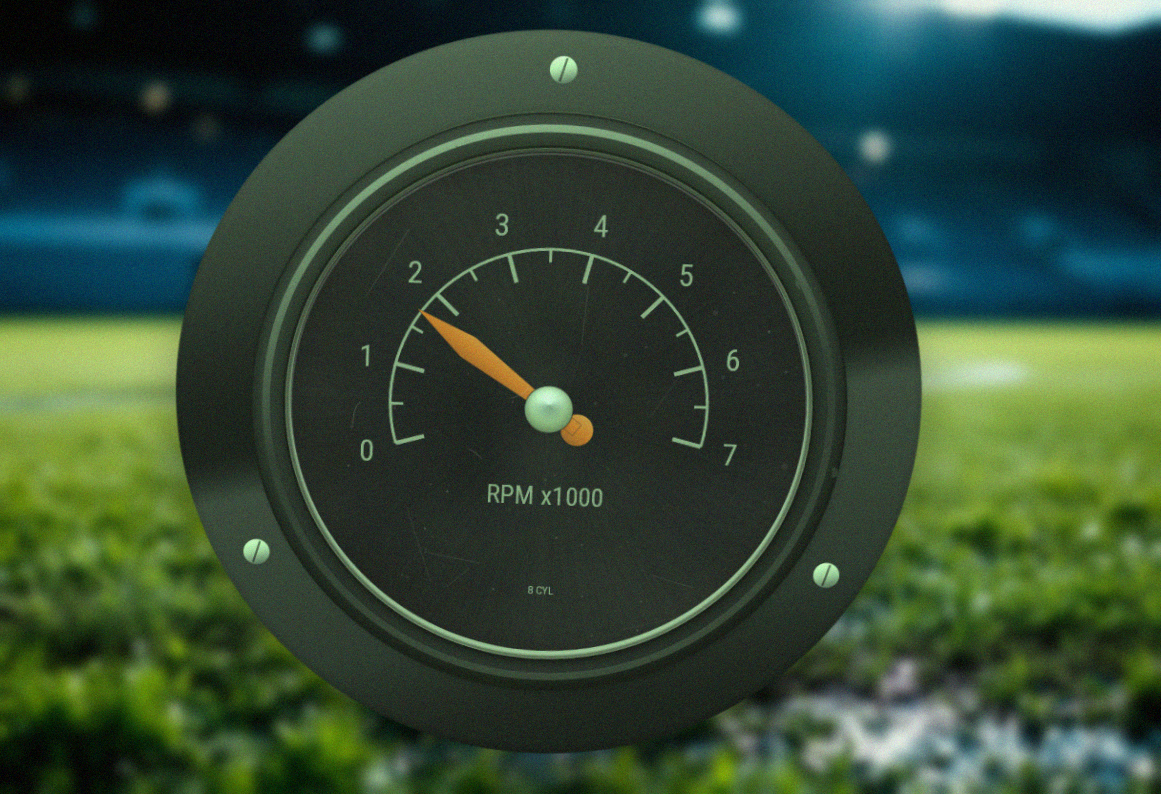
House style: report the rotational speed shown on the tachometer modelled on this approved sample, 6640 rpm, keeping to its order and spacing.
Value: 1750 rpm
